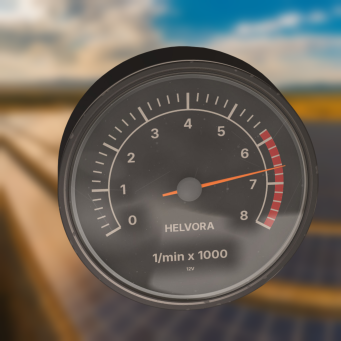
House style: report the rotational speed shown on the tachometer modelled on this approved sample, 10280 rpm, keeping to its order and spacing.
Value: 6600 rpm
